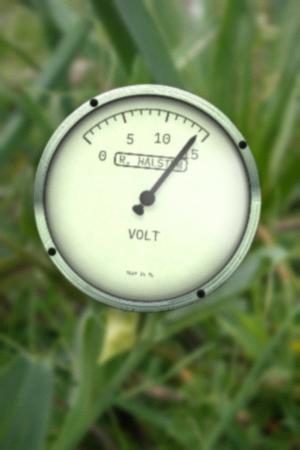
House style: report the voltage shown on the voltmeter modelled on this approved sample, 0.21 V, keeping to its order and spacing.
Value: 14 V
